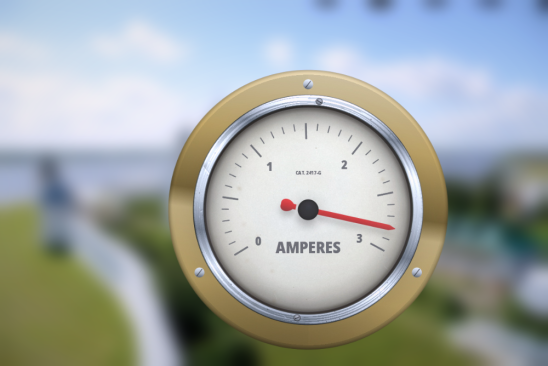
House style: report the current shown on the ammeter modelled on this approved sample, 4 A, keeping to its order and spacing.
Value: 2.8 A
